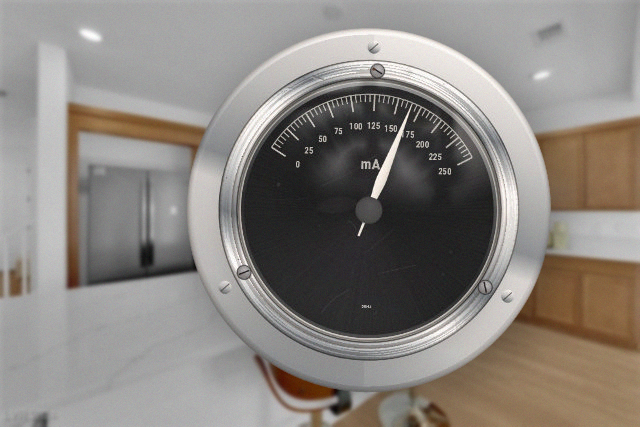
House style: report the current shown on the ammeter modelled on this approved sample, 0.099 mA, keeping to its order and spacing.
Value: 165 mA
